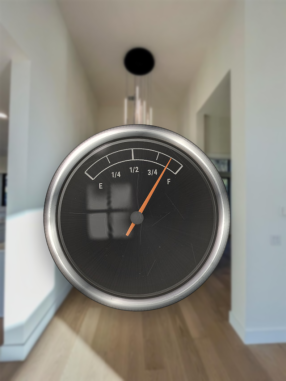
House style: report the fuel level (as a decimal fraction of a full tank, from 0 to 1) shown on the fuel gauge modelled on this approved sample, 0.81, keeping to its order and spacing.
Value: 0.875
